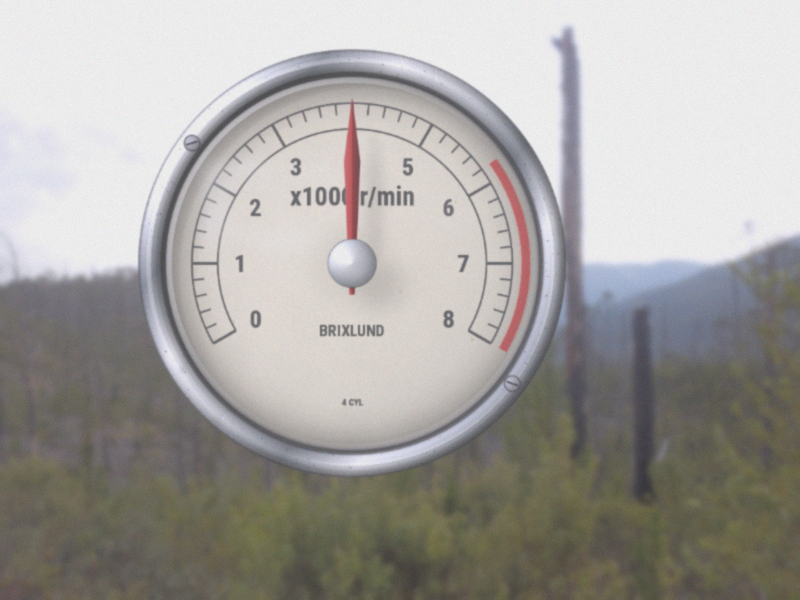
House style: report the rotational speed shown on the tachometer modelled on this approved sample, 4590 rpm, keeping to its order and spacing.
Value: 4000 rpm
